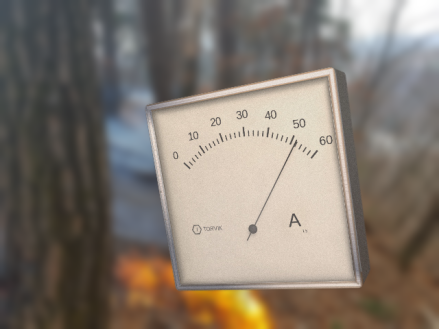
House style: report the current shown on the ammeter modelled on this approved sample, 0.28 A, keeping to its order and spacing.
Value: 52 A
